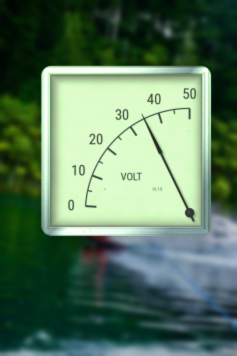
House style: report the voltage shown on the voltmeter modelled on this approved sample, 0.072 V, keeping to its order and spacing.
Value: 35 V
